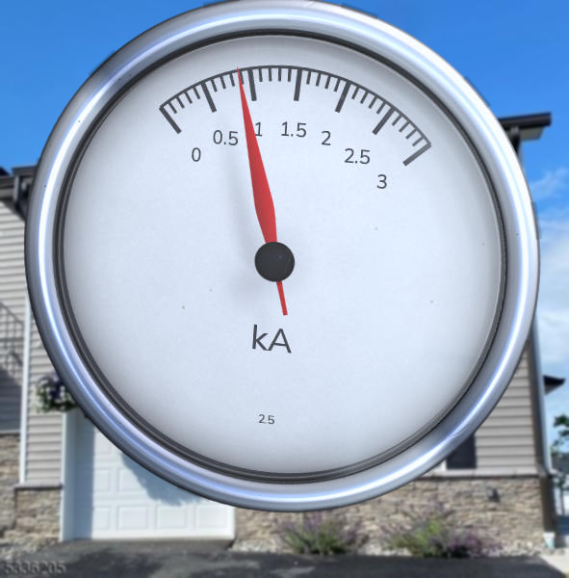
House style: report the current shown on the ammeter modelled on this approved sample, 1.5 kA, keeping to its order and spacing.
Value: 0.9 kA
